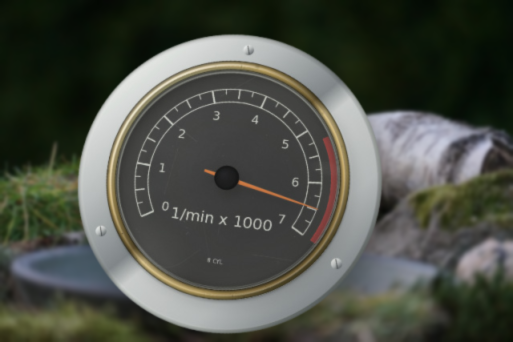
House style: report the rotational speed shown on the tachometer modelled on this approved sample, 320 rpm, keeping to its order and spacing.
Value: 6500 rpm
